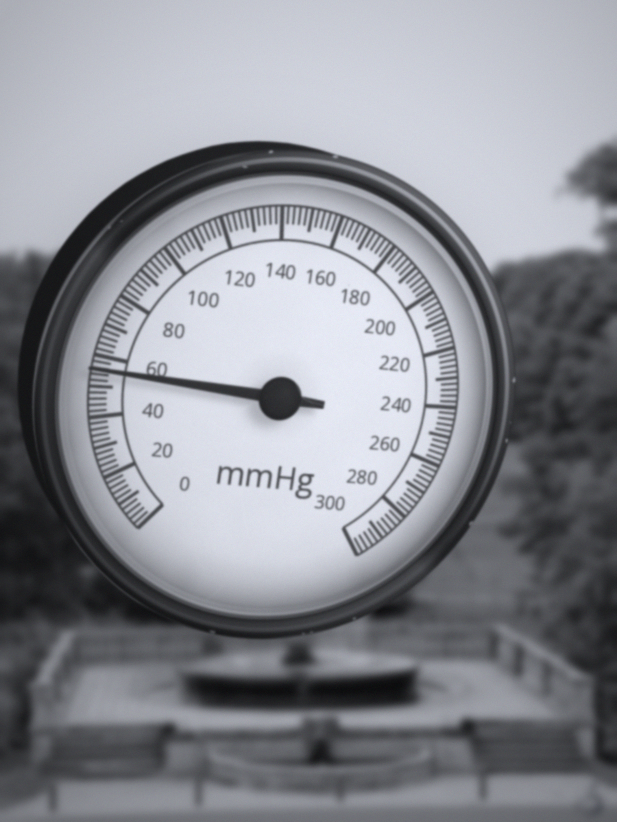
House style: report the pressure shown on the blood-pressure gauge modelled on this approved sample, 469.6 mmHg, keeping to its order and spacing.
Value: 56 mmHg
